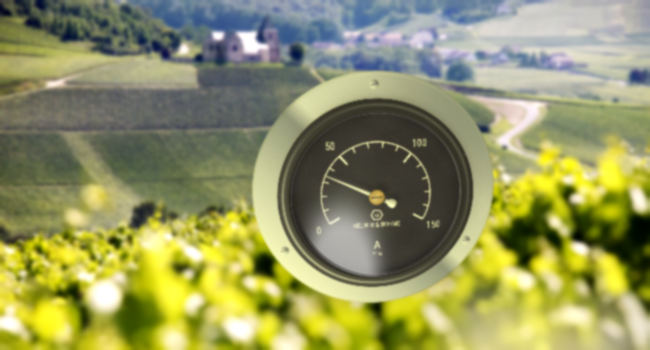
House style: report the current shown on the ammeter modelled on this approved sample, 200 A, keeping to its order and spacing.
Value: 35 A
